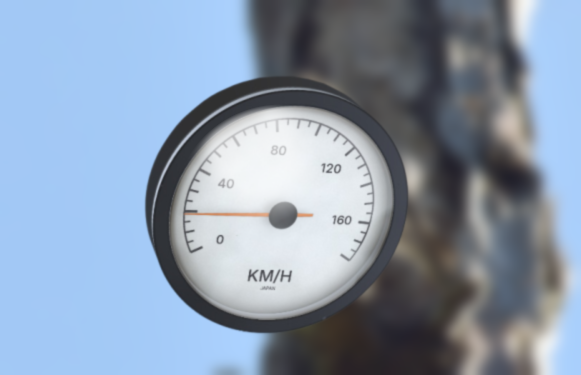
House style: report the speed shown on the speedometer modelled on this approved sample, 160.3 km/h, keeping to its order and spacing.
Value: 20 km/h
